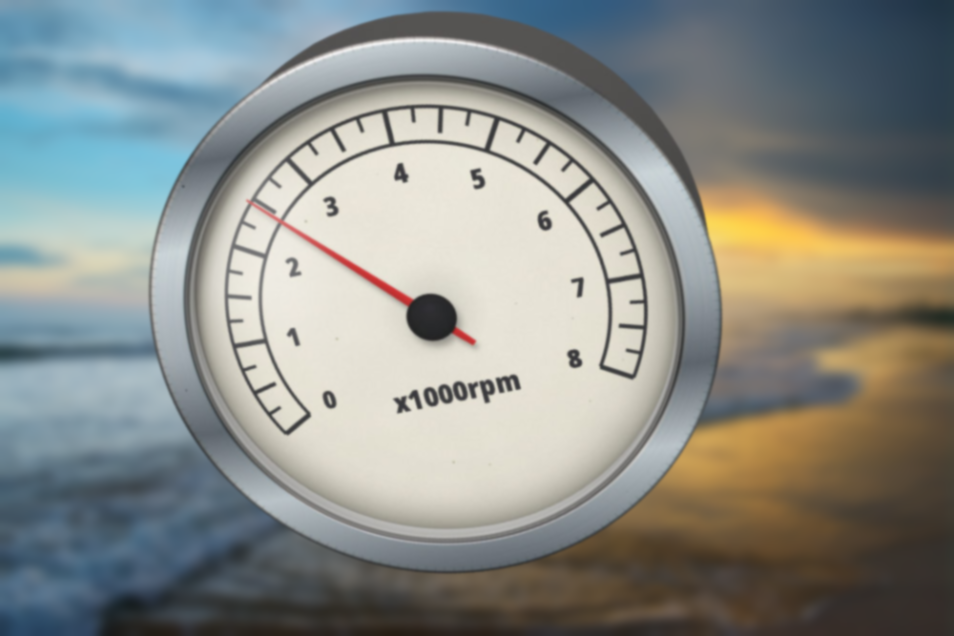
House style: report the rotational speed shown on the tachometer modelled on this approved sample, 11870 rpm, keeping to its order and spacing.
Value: 2500 rpm
